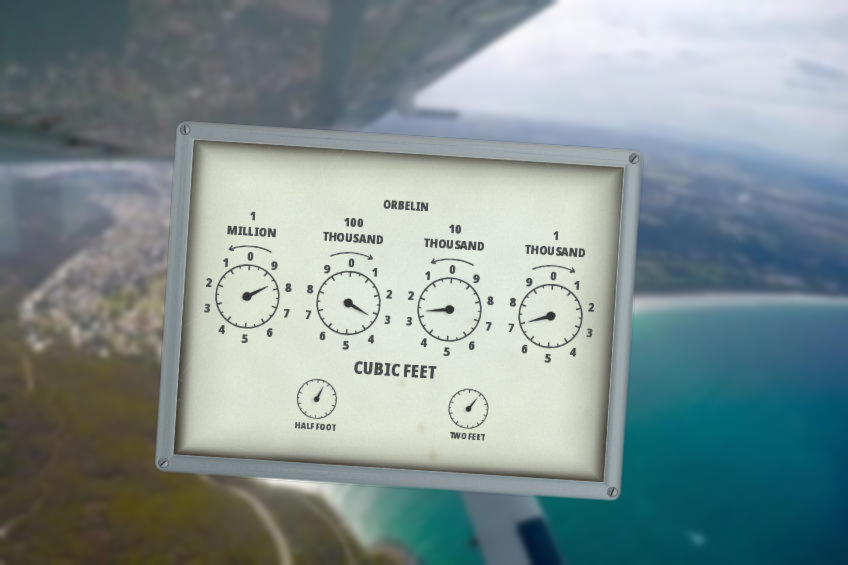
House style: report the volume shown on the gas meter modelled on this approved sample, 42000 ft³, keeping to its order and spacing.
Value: 832700 ft³
